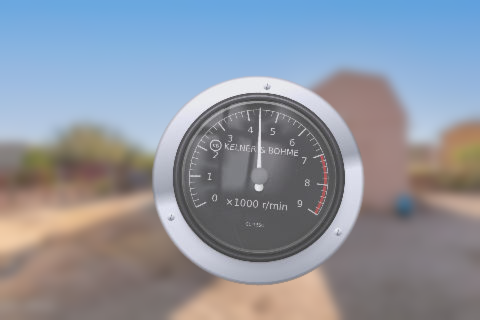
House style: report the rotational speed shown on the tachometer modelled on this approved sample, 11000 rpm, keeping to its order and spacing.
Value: 4400 rpm
